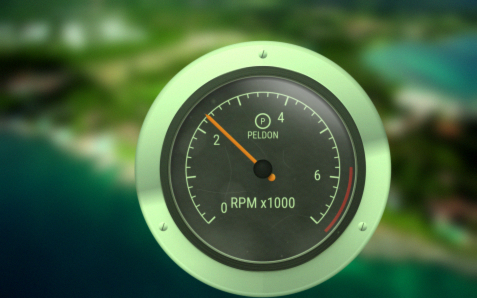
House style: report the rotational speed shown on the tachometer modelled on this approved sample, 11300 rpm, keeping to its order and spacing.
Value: 2300 rpm
